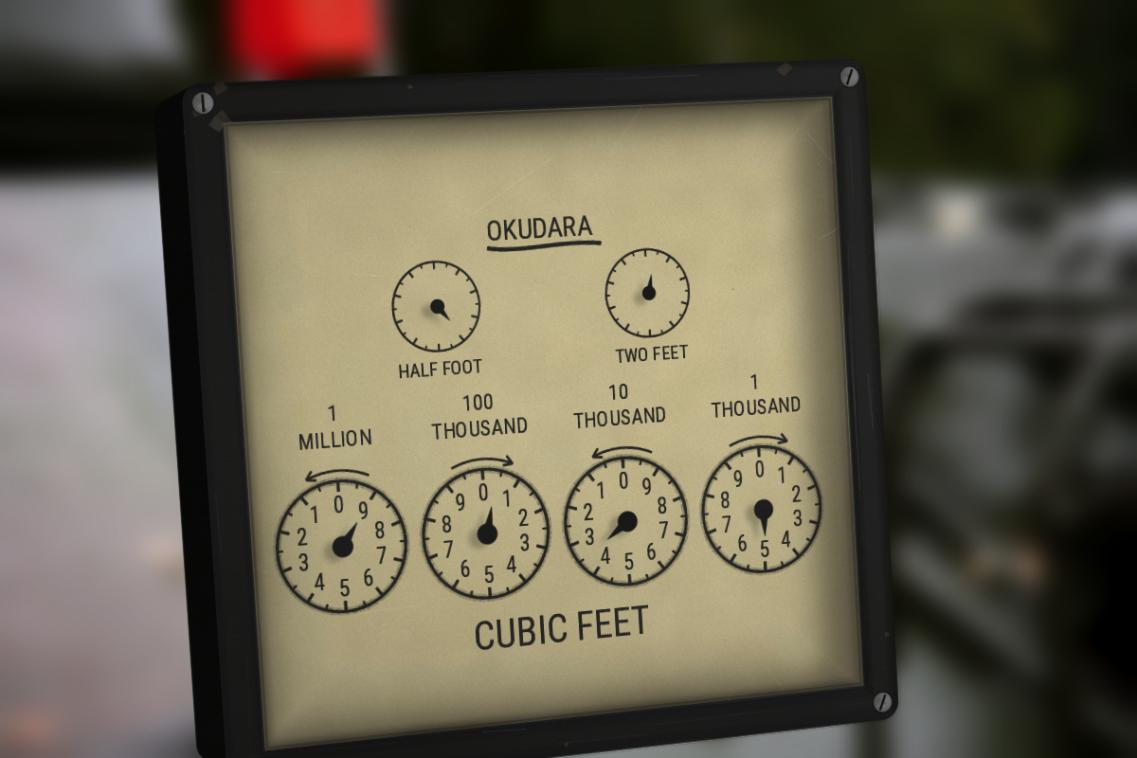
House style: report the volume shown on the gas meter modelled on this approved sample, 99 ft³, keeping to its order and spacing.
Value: 903500 ft³
